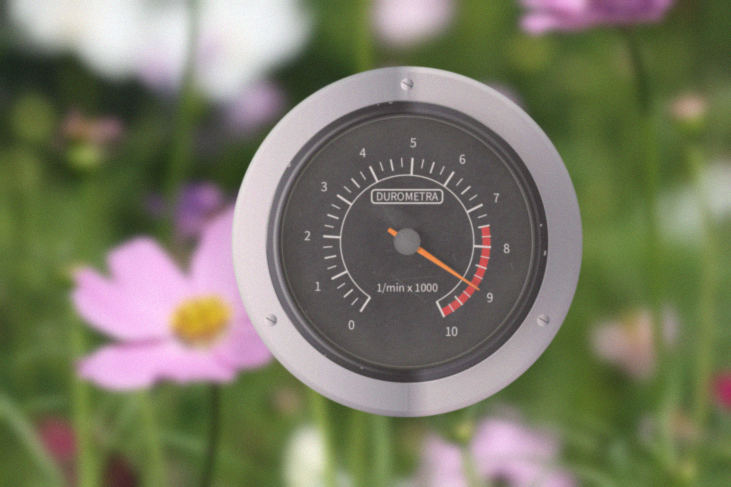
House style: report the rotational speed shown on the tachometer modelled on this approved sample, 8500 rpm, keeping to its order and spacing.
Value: 9000 rpm
